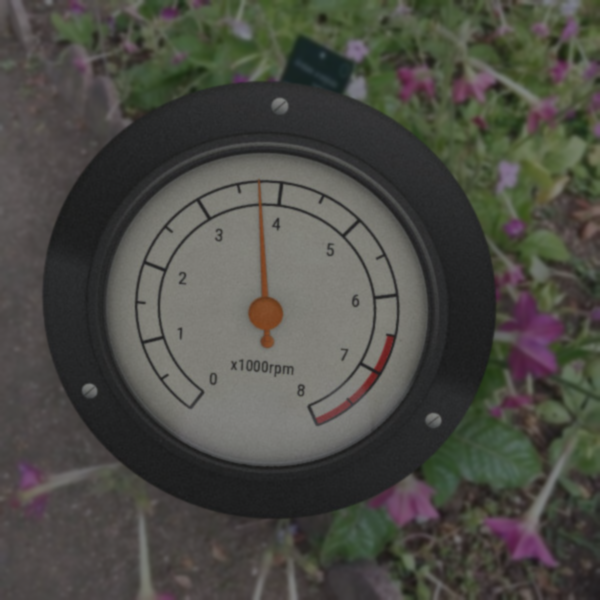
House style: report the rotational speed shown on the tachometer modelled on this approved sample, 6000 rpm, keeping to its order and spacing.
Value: 3750 rpm
